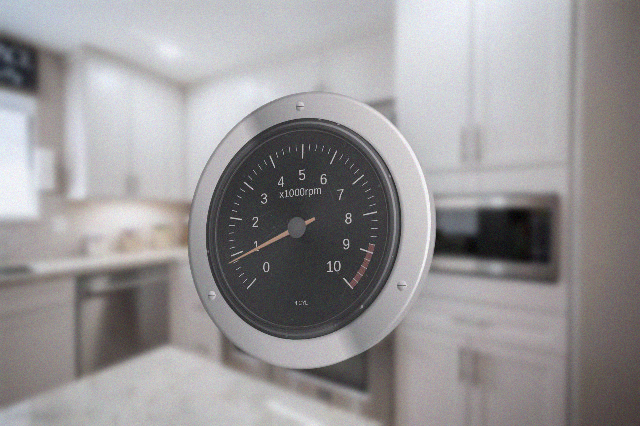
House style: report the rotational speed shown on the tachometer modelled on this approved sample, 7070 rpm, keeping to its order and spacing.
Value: 800 rpm
